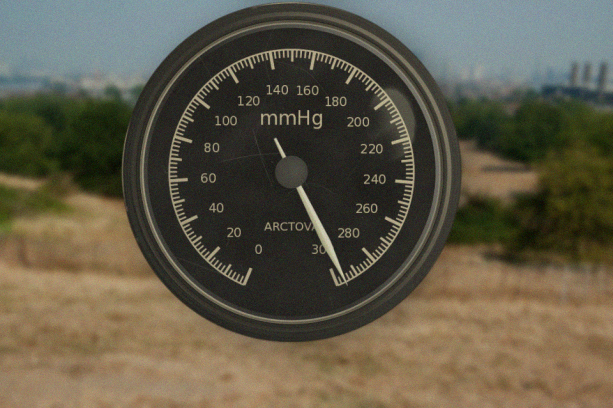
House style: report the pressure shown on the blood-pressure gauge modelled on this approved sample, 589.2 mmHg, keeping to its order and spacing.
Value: 296 mmHg
